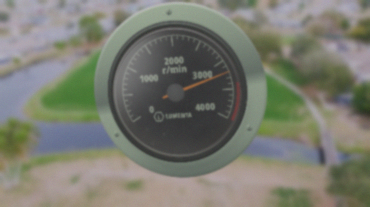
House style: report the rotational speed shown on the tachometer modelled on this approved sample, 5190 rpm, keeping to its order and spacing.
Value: 3200 rpm
